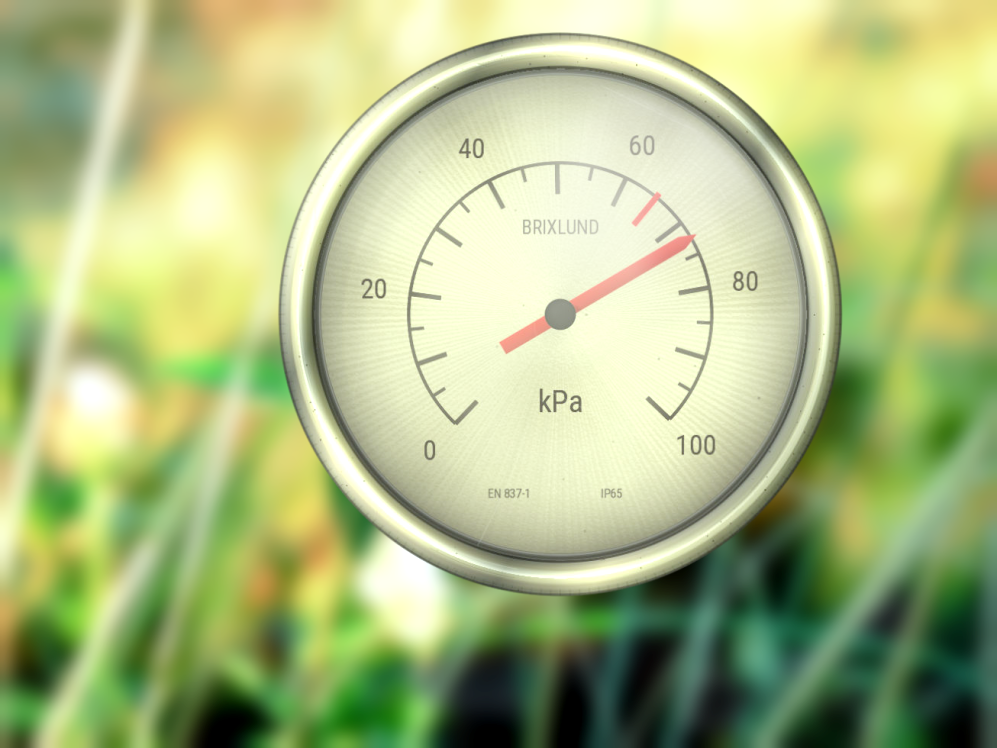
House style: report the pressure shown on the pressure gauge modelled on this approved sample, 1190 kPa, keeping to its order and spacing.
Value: 72.5 kPa
